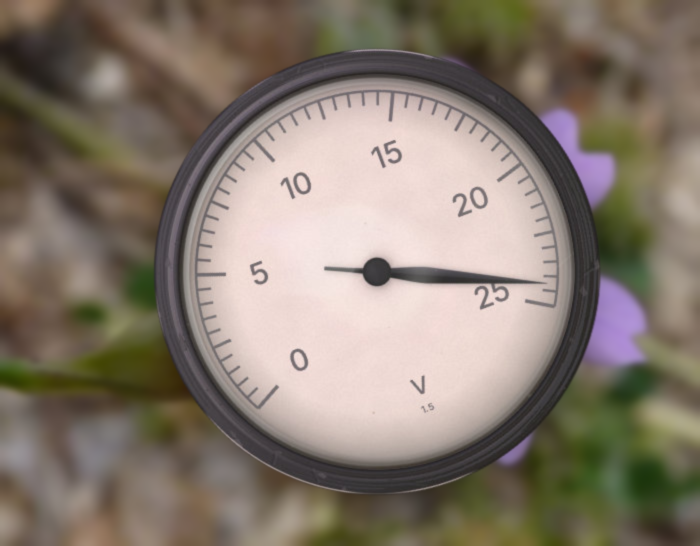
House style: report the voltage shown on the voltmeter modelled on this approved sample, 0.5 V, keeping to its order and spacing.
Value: 24.25 V
